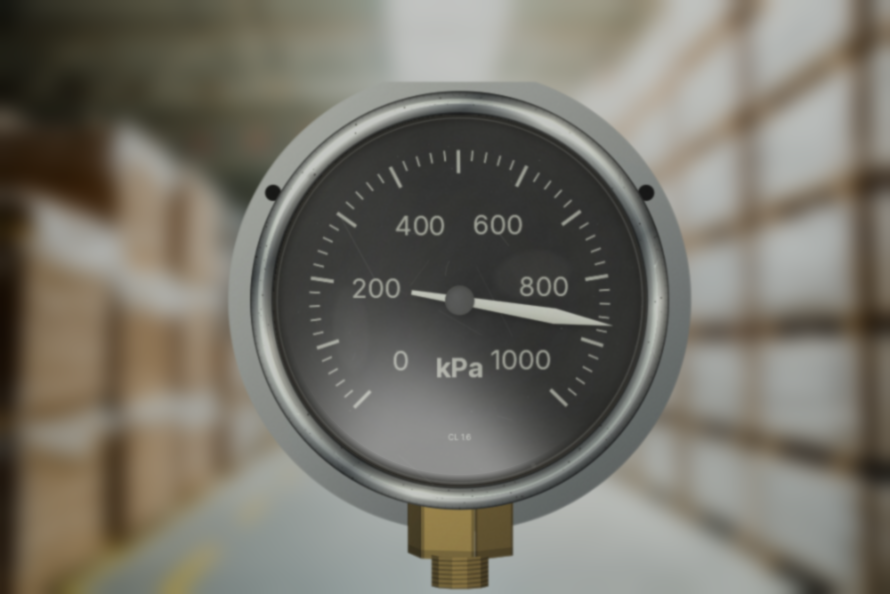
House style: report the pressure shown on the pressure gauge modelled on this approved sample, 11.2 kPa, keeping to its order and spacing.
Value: 870 kPa
